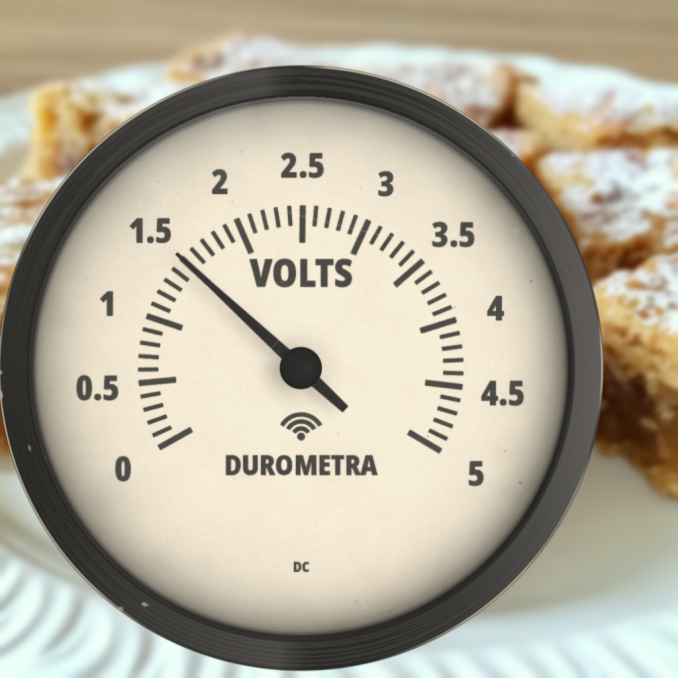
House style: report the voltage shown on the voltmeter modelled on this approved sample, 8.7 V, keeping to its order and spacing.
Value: 1.5 V
